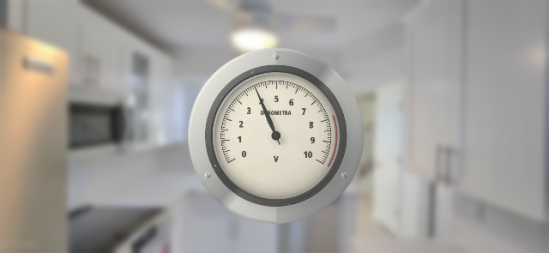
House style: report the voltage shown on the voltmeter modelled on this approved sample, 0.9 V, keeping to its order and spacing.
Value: 4 V
